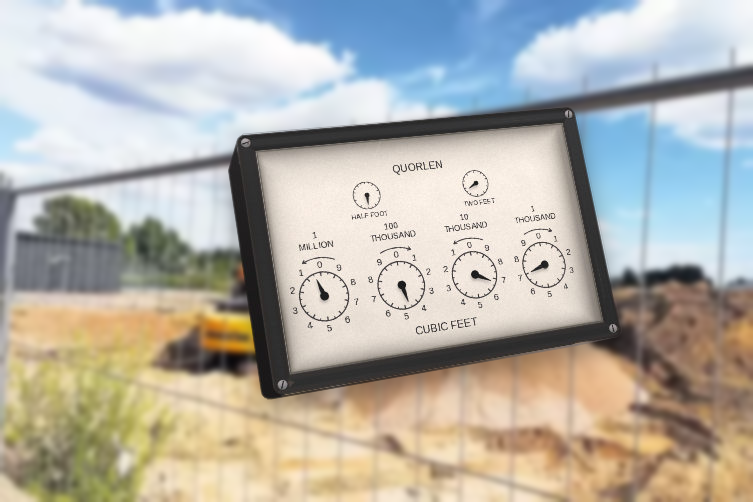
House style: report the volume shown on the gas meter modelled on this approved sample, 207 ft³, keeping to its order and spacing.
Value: 46700 ft³
